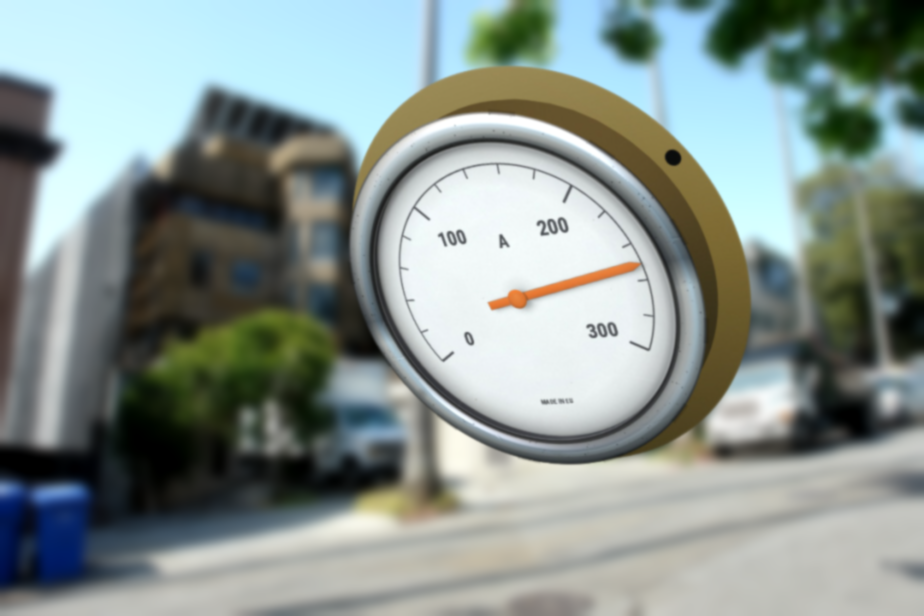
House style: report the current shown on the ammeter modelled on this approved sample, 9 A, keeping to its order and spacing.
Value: 250 A
